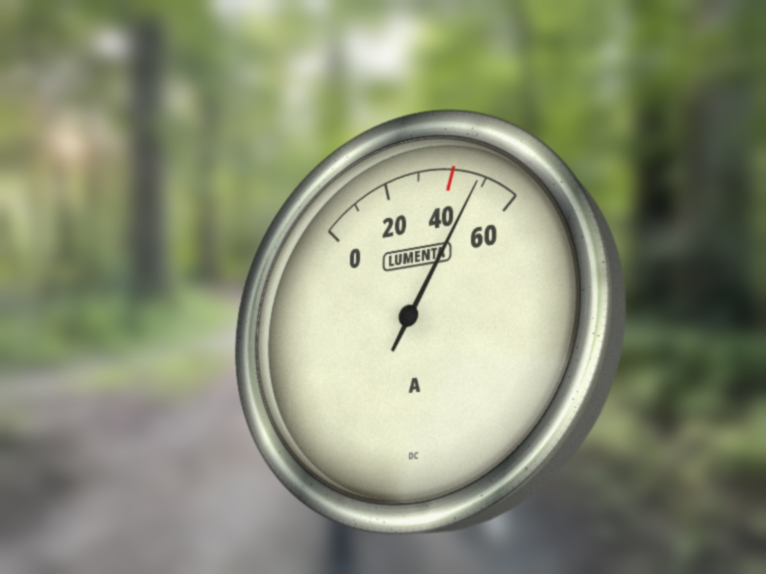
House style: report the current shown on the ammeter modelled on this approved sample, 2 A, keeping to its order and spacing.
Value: 50 A
